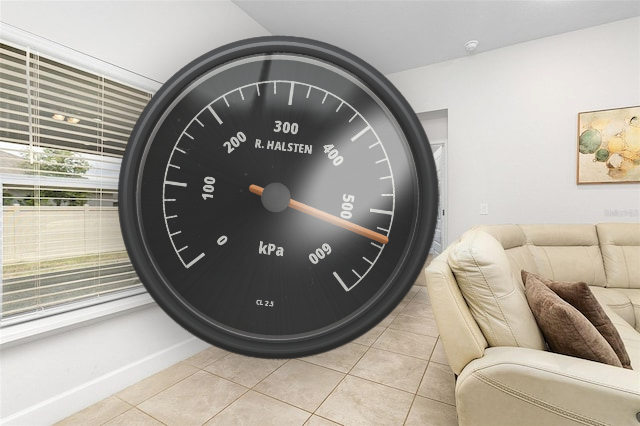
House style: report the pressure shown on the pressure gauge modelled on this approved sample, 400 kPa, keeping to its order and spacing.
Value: 530 kPa
